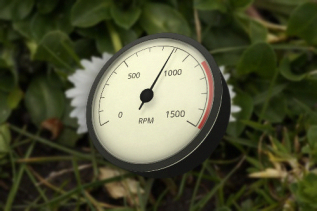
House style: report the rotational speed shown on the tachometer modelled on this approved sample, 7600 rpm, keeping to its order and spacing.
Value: 900 rpm
